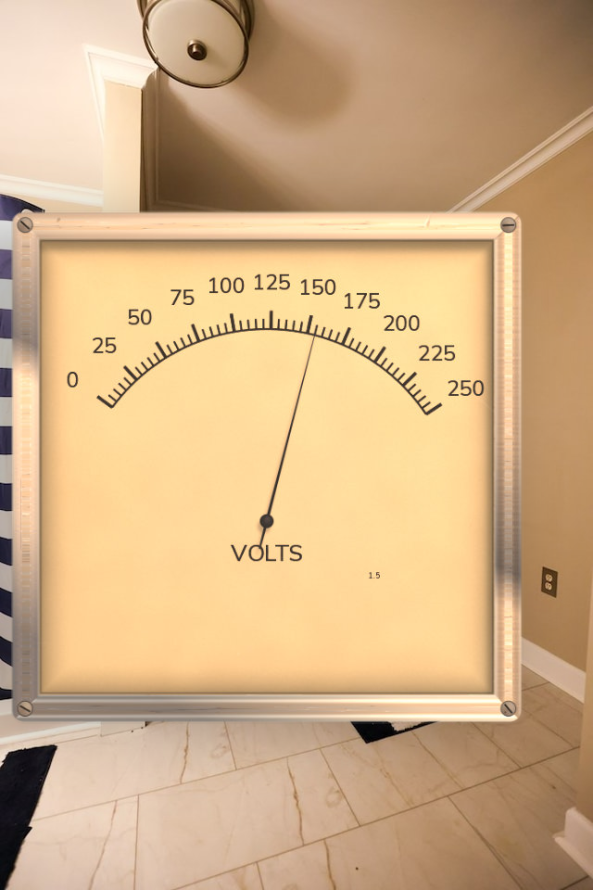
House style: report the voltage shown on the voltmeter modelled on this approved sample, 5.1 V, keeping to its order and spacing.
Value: 155 V
